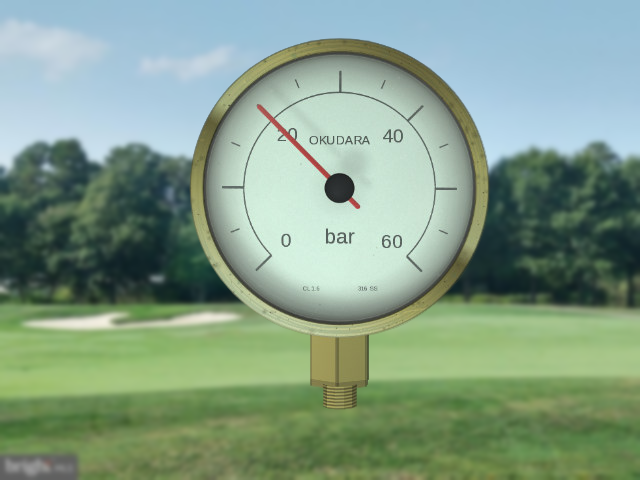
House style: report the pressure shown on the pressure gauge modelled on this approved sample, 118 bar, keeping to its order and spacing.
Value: 20 bar
